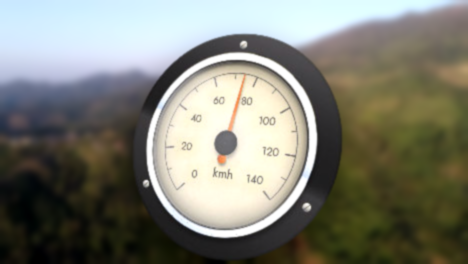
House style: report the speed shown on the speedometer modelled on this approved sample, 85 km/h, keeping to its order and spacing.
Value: 75 km/h
